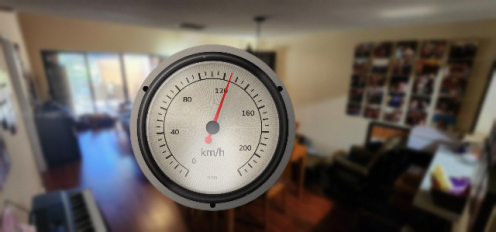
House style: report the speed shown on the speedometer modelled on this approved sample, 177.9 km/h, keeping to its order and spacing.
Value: 125 km/h
